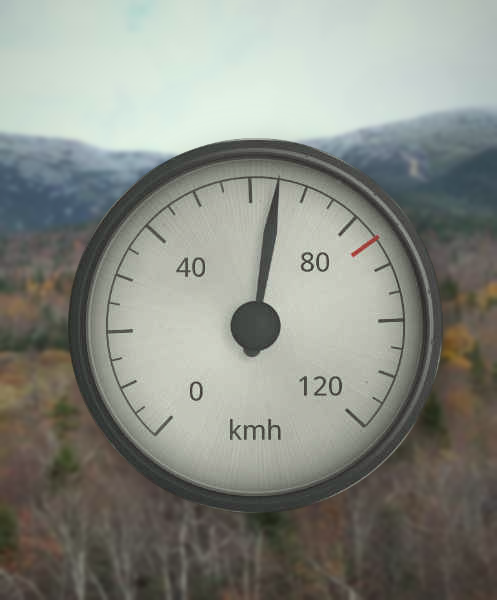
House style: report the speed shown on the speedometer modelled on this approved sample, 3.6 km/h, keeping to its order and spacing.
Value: 65 km/h
